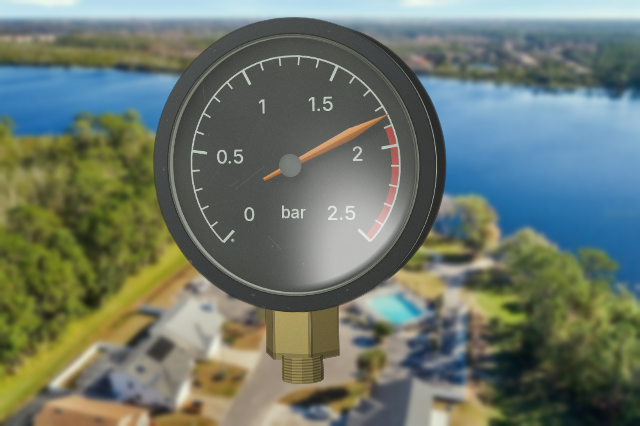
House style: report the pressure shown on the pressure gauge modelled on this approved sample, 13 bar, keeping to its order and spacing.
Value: 1.85 bar
